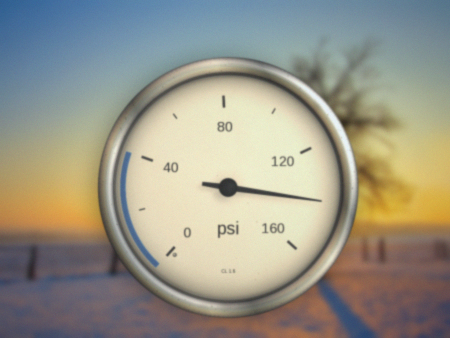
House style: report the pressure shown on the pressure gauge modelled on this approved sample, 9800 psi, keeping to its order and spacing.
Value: 140 psi
